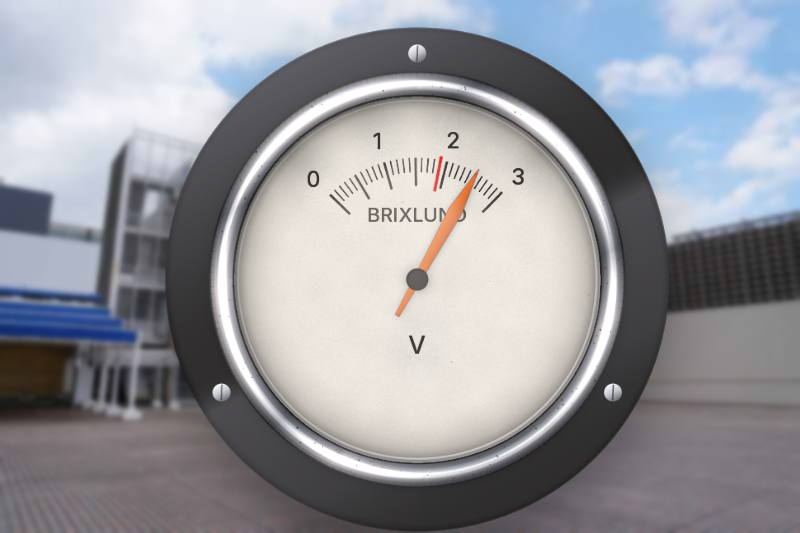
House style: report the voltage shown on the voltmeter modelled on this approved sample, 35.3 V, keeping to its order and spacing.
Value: 2.5 V
